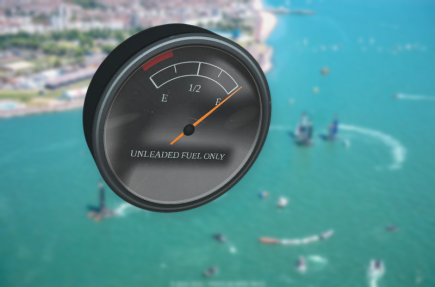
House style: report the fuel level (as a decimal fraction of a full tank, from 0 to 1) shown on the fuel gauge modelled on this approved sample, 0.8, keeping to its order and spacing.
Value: 1
